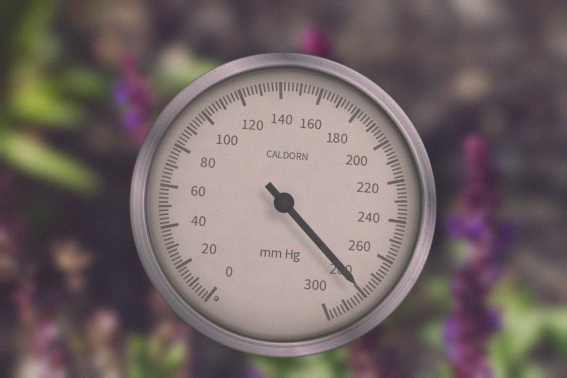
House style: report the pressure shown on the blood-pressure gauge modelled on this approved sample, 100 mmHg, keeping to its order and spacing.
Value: 280 mmHg
